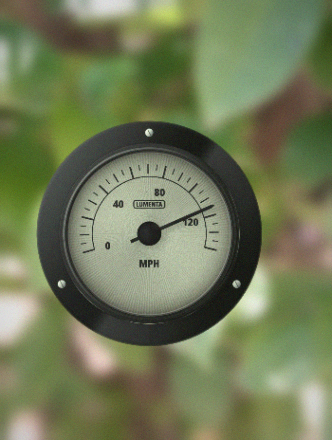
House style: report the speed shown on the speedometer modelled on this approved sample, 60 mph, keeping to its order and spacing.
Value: 115 mph
